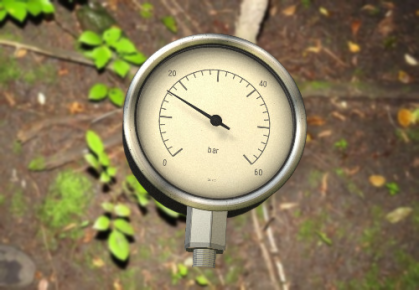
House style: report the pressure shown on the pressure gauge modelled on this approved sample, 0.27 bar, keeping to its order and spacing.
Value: 16 bar
